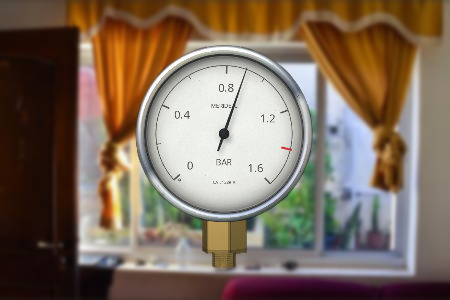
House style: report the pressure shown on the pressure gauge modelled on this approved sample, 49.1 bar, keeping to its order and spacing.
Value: 0.9 bar
